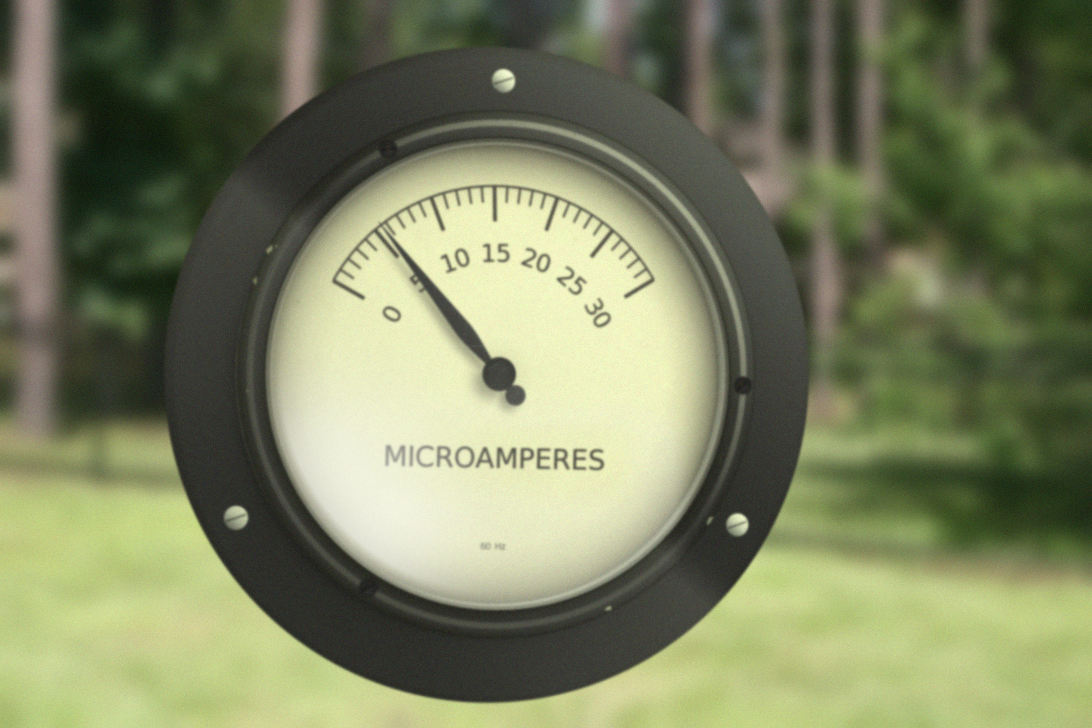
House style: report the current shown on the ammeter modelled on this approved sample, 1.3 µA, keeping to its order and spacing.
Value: 5.5 µA
